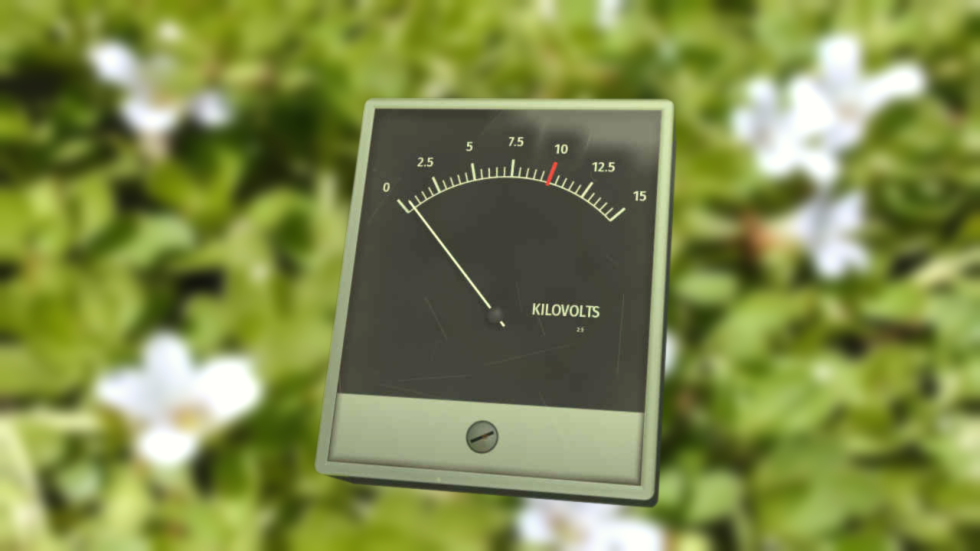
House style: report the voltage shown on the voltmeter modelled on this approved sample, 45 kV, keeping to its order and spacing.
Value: 0.5 kV
